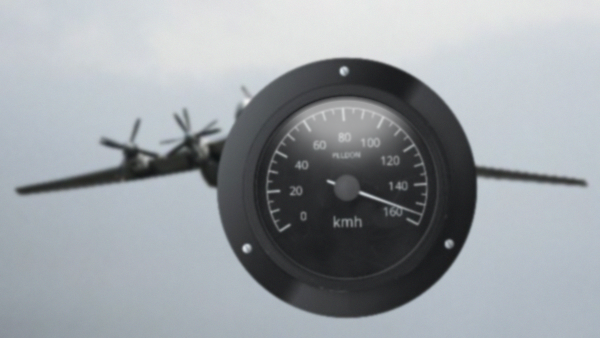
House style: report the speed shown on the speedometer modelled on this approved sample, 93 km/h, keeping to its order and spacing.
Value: 155 km/h
